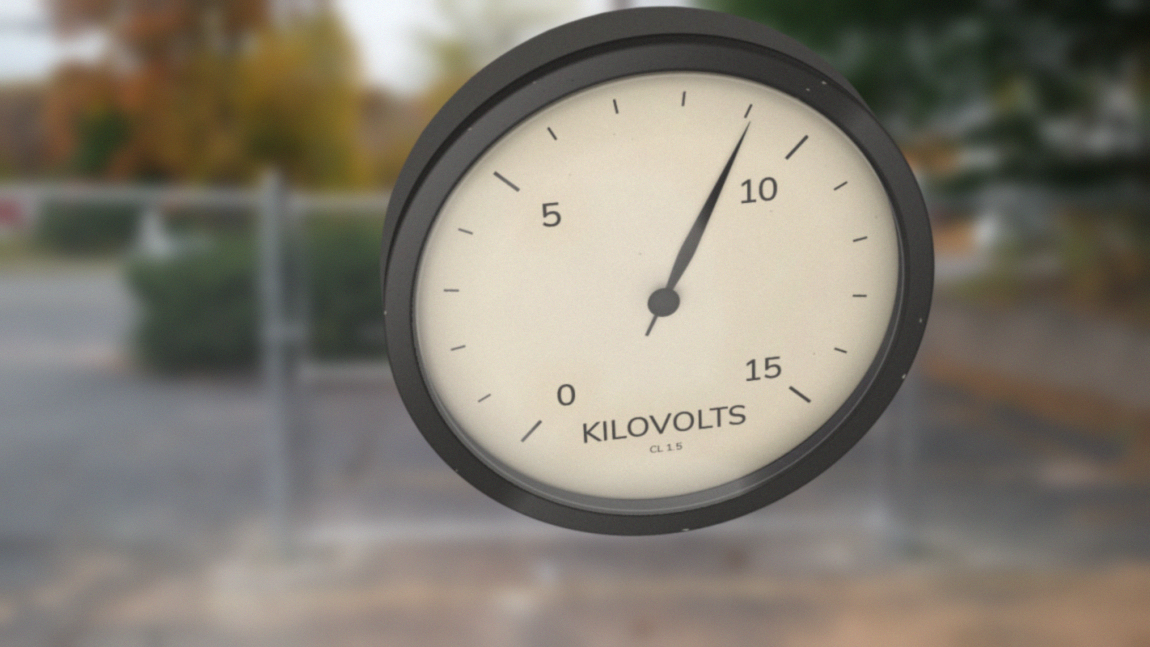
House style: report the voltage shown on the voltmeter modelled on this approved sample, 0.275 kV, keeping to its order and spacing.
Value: 9 kV
